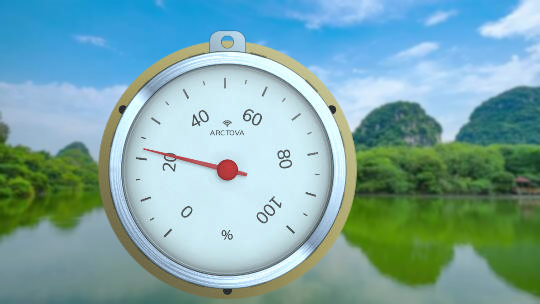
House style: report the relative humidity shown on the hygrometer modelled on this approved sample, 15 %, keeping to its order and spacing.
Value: 22.5 %
